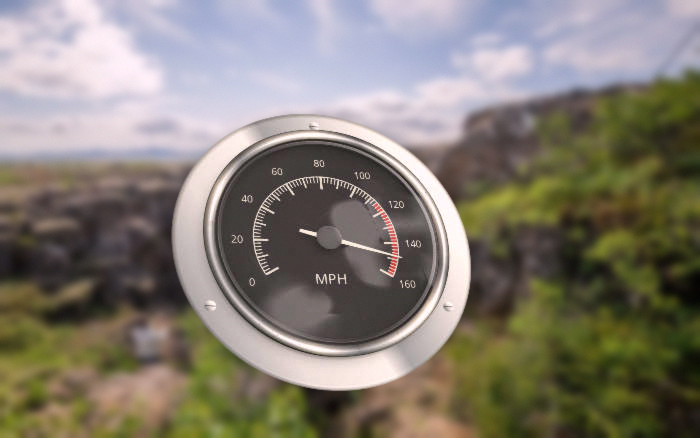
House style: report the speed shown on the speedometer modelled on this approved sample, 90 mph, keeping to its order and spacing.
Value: 150 mph
